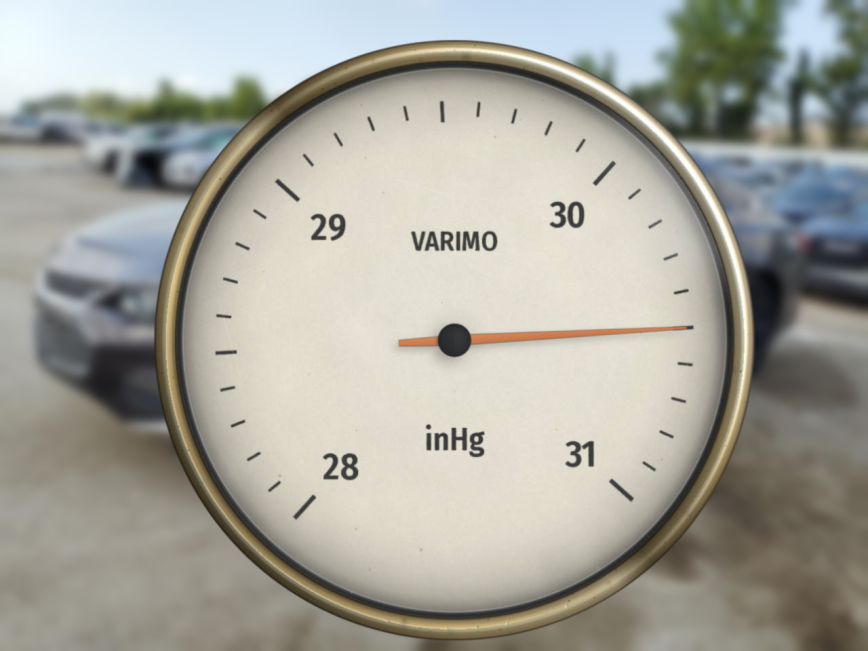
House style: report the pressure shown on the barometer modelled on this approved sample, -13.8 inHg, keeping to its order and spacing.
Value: 30.5 inHg
